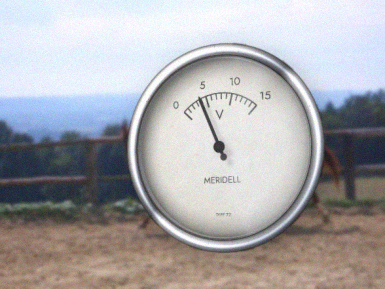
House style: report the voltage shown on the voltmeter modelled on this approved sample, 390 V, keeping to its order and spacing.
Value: 4 V
